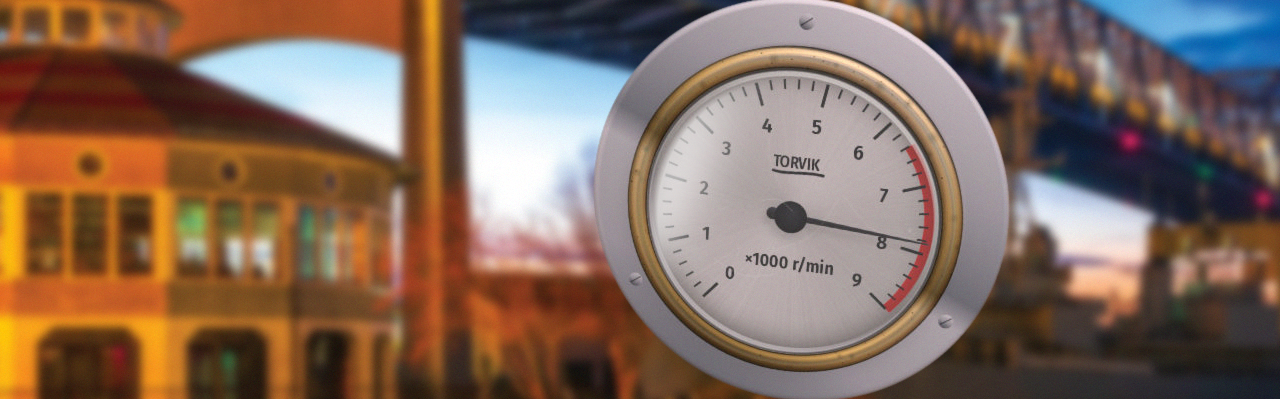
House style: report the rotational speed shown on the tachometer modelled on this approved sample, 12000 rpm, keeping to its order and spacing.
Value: 7800 rpm
